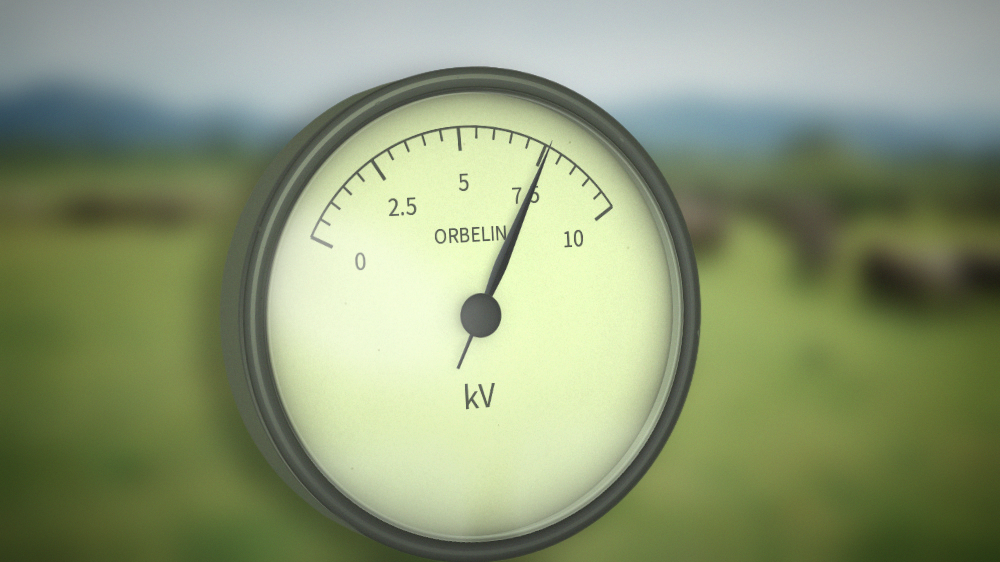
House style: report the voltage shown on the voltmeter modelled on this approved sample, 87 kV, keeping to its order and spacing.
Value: 7.5 kV
